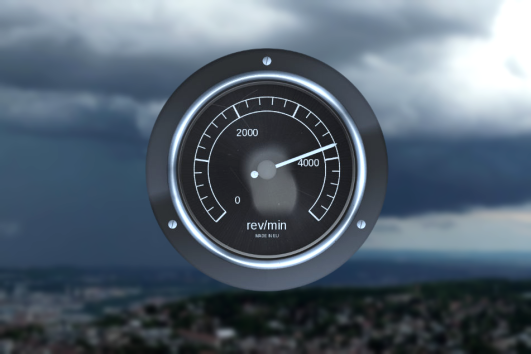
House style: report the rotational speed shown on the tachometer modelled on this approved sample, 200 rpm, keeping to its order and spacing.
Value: 3800 rpm
